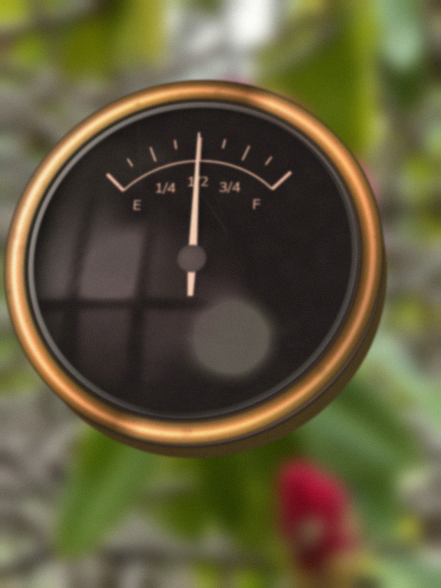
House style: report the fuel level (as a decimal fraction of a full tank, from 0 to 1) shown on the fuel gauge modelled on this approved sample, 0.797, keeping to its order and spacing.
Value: 0.5
